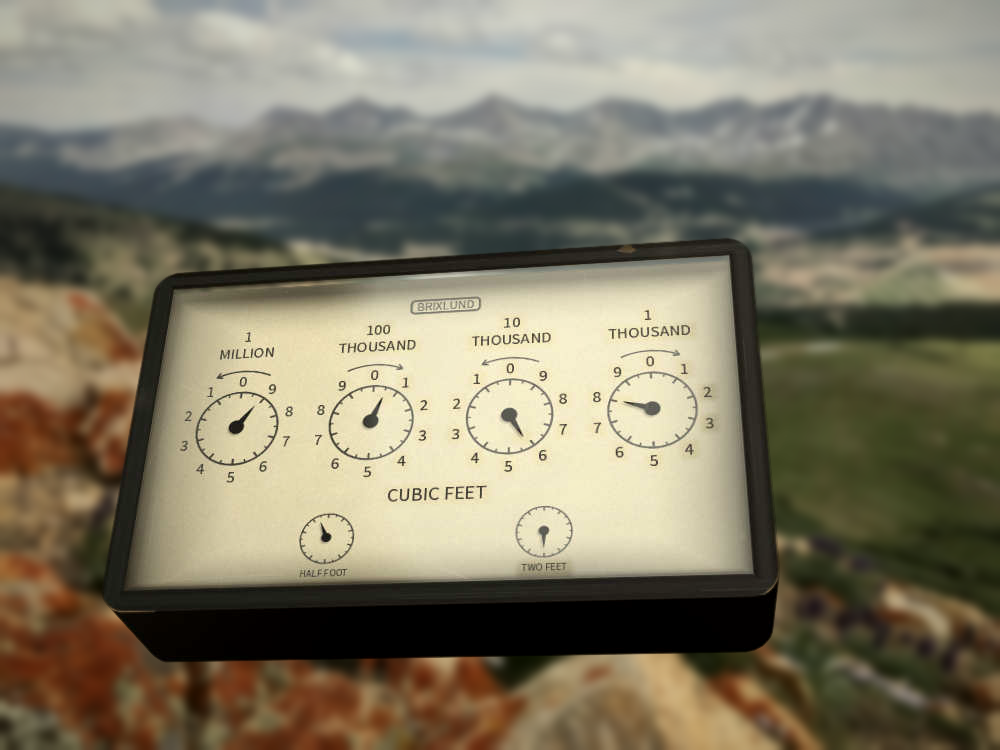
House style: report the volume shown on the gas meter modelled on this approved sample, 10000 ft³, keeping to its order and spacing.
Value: 905800 ft³
